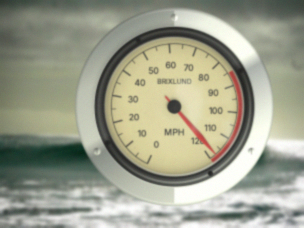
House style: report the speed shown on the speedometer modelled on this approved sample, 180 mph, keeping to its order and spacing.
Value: 117.5 mph
